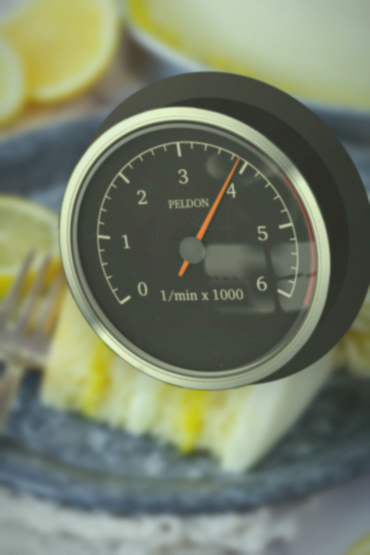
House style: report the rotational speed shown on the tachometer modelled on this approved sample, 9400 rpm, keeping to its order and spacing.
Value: 3900 rpm
